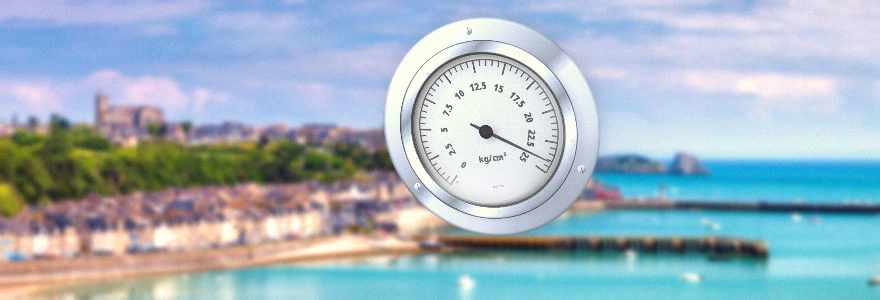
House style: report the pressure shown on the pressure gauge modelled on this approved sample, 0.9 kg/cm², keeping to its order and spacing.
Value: 24 kg/cm²
